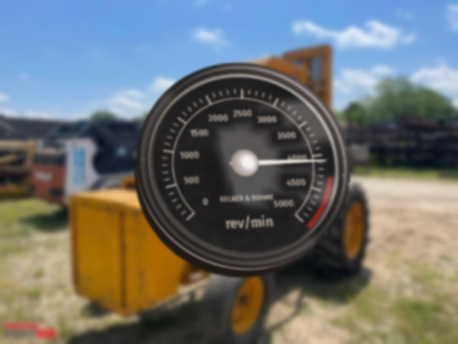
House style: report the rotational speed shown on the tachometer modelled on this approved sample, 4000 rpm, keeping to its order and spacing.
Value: 4100 rpm
